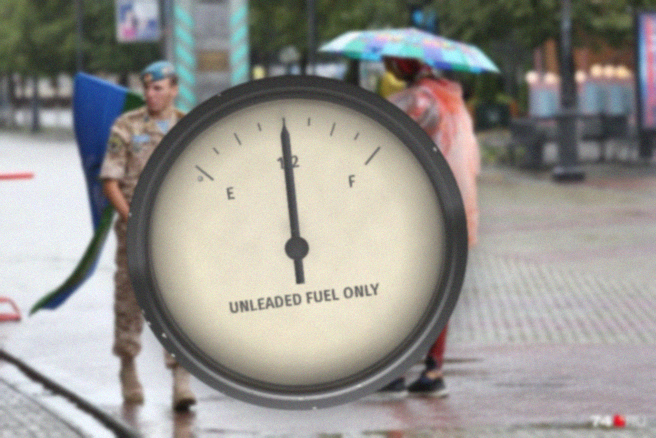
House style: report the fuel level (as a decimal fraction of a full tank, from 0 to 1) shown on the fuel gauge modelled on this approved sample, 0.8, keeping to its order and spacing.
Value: 0.5
